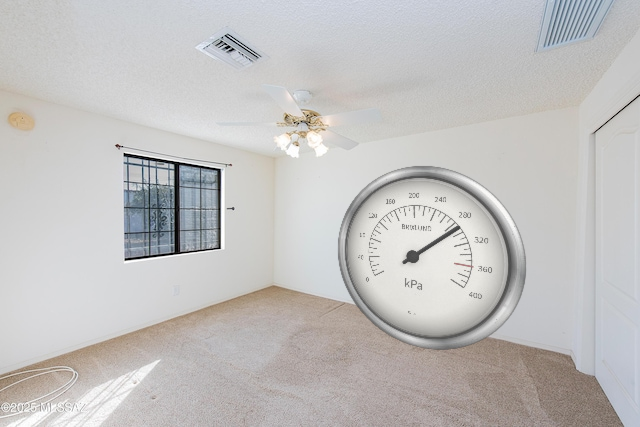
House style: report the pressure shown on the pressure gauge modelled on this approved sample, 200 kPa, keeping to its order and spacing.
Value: 290 kPa
